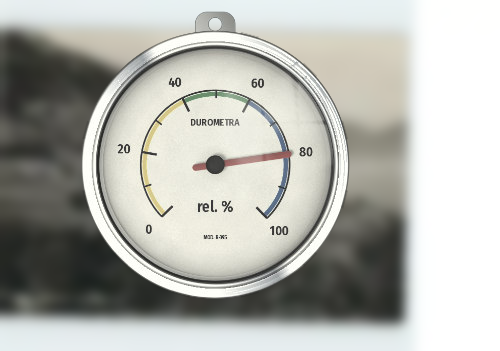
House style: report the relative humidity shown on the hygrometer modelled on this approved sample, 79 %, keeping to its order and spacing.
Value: 80 %
